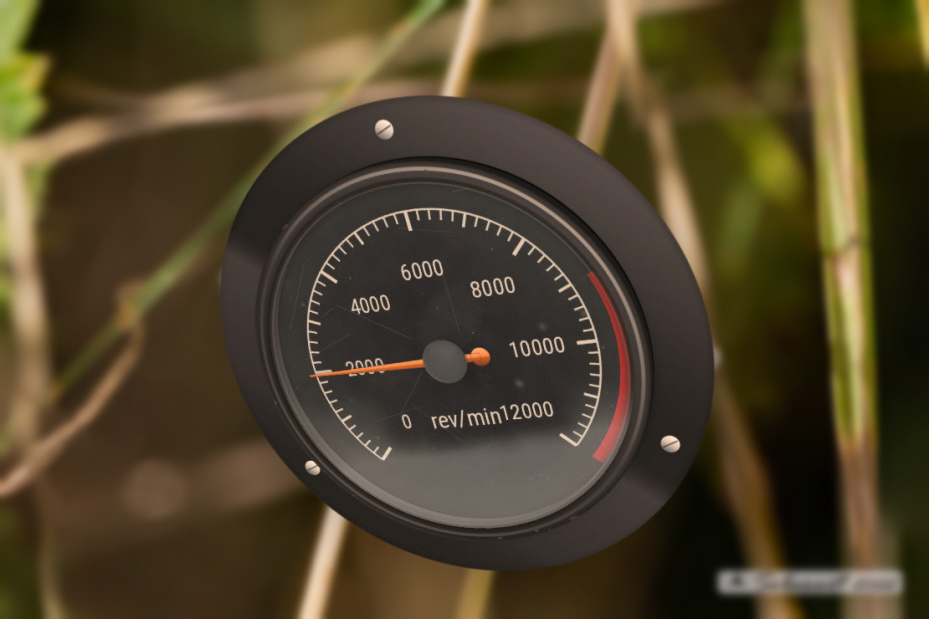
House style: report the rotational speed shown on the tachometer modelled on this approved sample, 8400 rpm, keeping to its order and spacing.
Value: 2000 rpm
